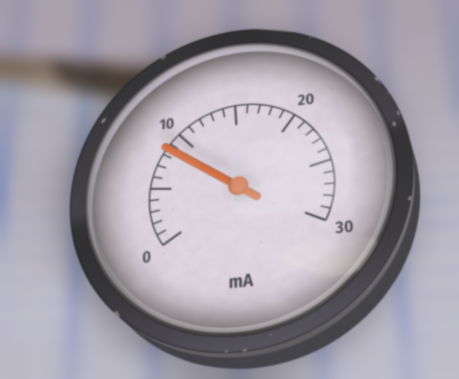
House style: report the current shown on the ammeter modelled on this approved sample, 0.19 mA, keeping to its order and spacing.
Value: 8.5 mA
